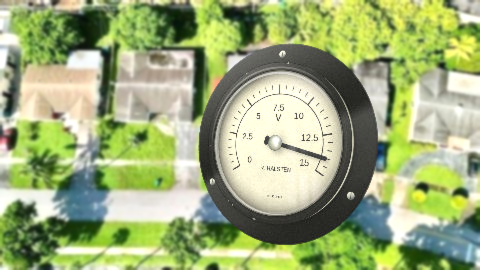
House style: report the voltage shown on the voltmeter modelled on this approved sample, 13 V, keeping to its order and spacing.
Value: 14 V
